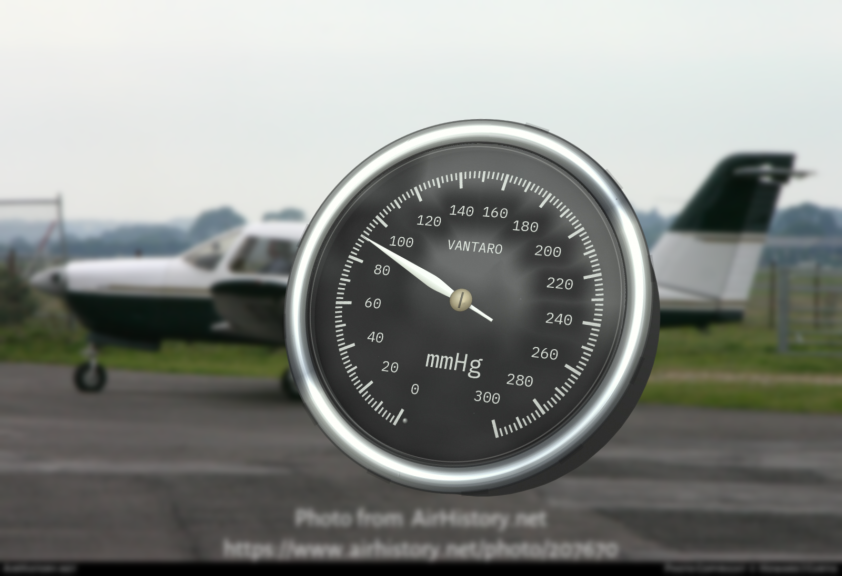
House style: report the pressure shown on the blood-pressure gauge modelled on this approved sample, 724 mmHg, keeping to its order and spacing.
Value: 90 mmHg
